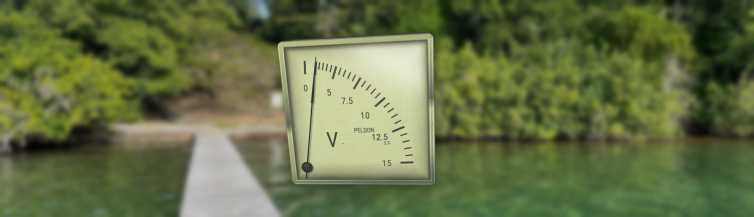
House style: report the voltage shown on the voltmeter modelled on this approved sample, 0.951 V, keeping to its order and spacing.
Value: 2.5 V
